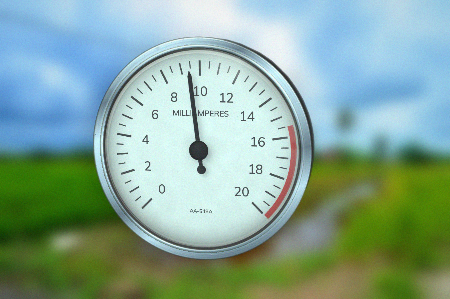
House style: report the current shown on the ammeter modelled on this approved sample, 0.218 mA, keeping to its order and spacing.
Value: 9.5 mA
